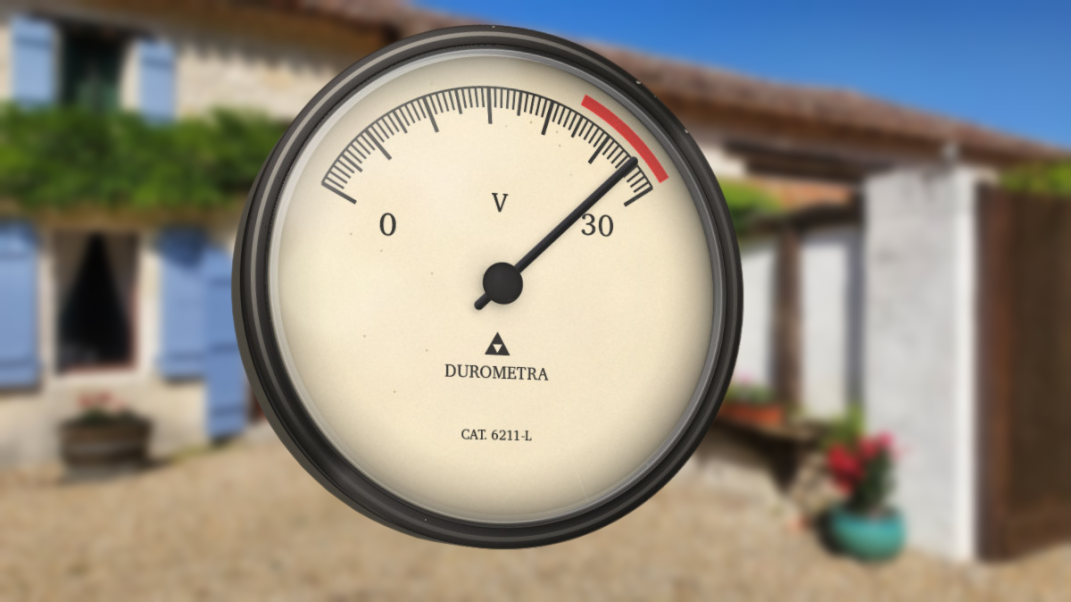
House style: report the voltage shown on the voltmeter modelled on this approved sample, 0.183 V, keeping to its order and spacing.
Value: 27.5 V
